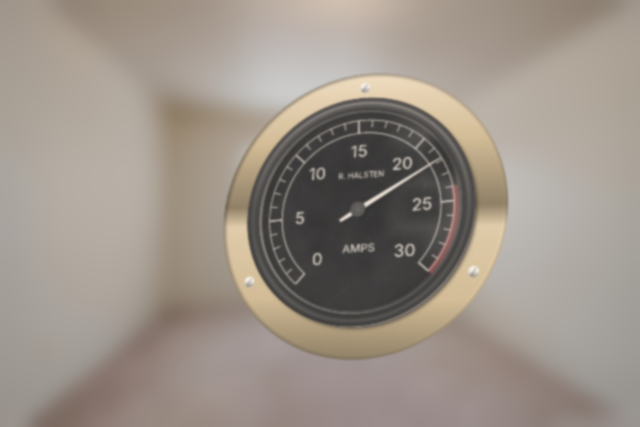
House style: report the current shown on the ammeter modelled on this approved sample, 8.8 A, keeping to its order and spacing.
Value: 22 A
